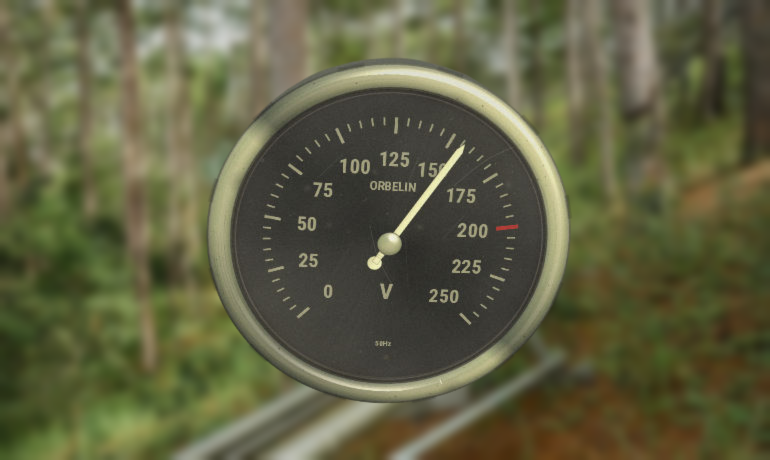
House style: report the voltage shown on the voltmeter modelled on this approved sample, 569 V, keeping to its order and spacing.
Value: 155 V
